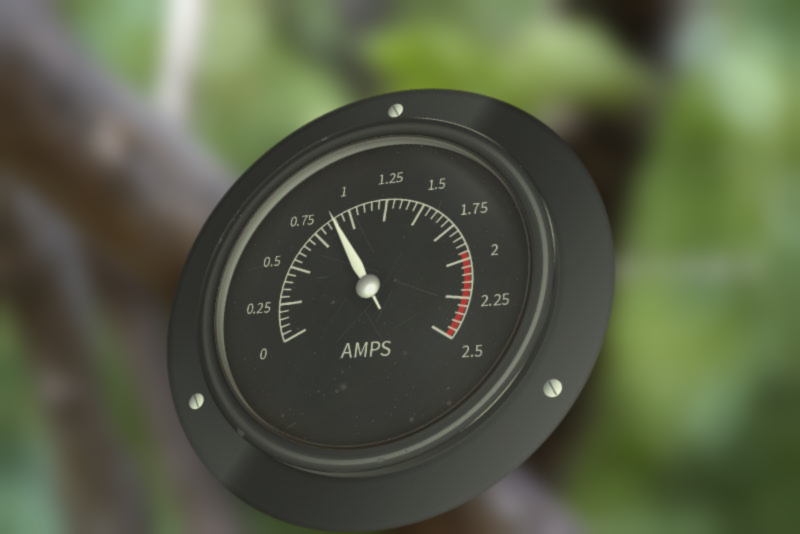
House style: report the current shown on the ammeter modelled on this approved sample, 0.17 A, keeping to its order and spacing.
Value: 0.9 A
